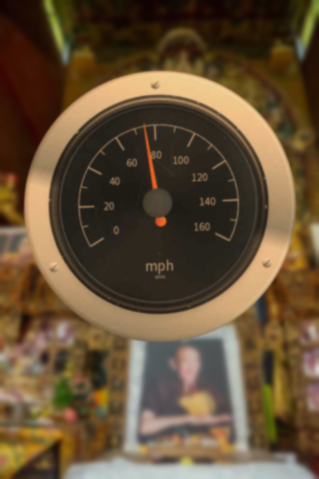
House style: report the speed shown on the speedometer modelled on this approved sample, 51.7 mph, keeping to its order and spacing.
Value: 75 mph
